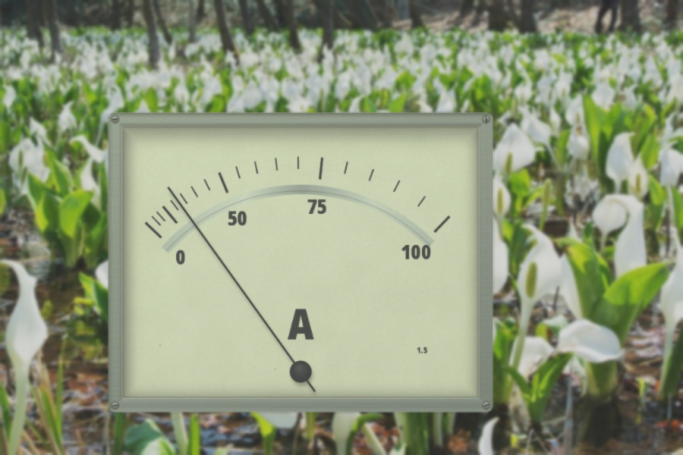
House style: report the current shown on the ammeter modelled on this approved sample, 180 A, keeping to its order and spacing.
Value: 32.5 A
